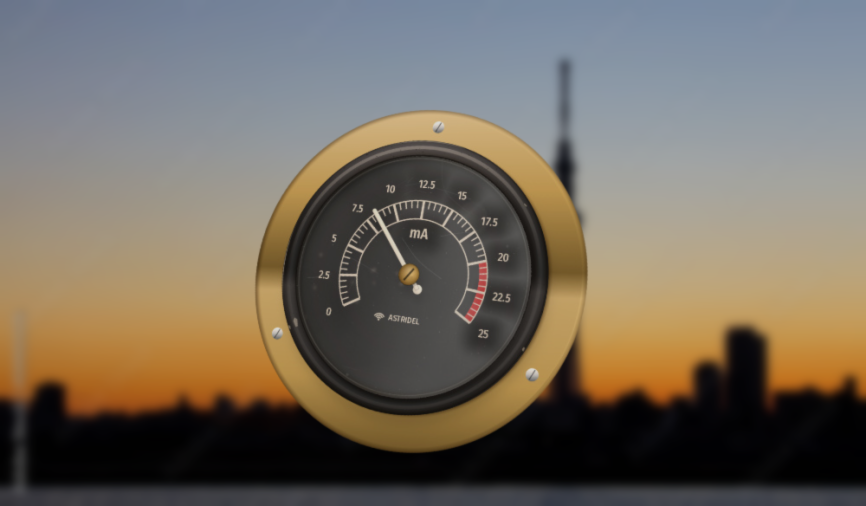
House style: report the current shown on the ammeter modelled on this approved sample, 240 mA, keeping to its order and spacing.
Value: 8.5 mA
